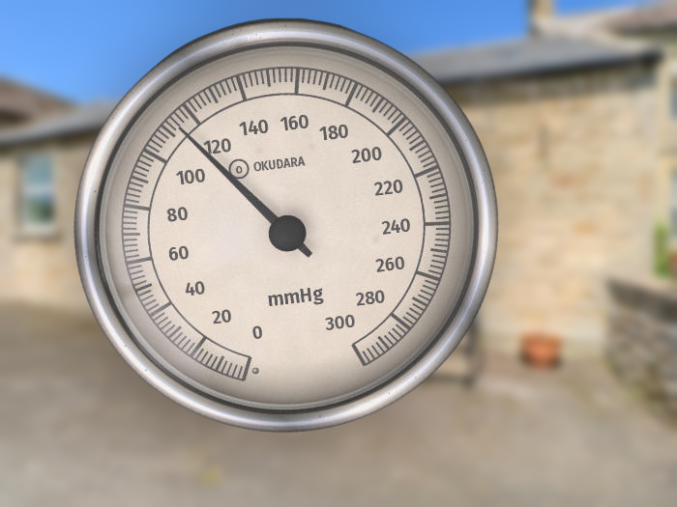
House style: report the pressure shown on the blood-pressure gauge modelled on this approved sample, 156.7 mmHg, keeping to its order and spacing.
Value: 114 mmHg
